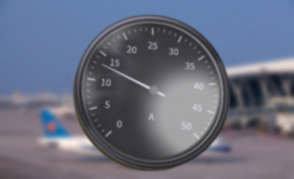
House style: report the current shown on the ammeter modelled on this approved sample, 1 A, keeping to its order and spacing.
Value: 13 A
